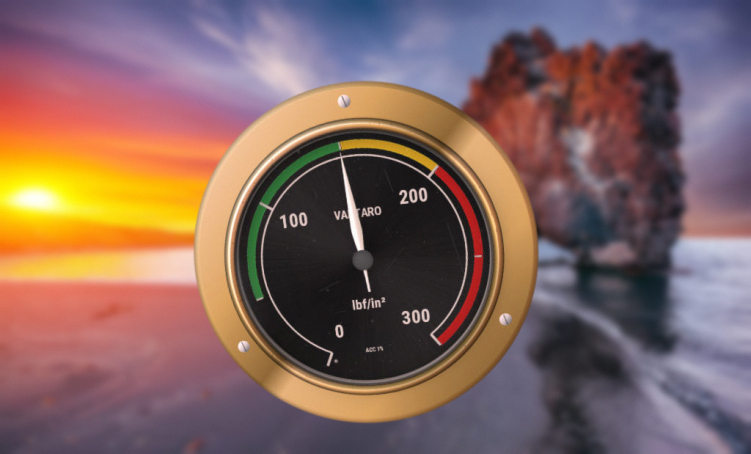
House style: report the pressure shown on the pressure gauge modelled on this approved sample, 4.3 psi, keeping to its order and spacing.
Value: 150 psi
